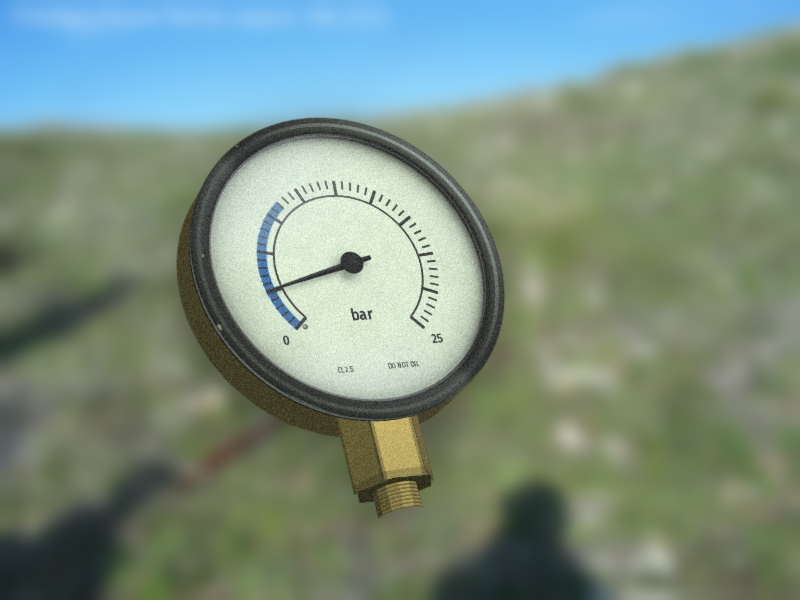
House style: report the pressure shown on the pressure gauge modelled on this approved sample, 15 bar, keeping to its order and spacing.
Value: 2.5 bar
